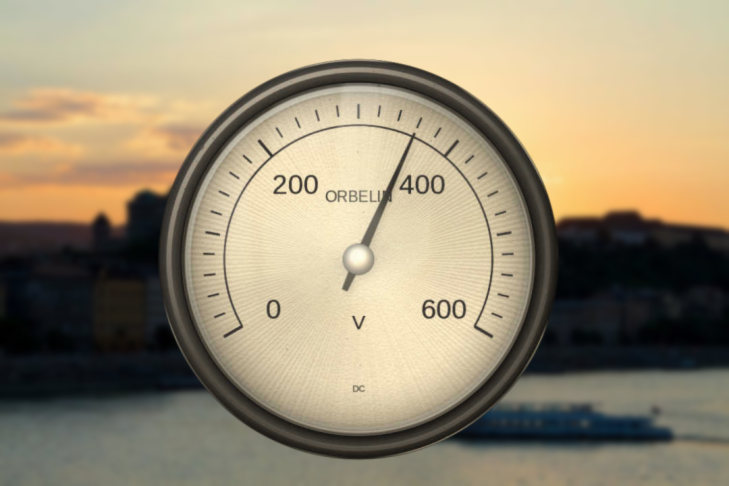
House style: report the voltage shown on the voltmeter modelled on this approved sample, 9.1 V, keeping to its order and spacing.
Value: 360 V
